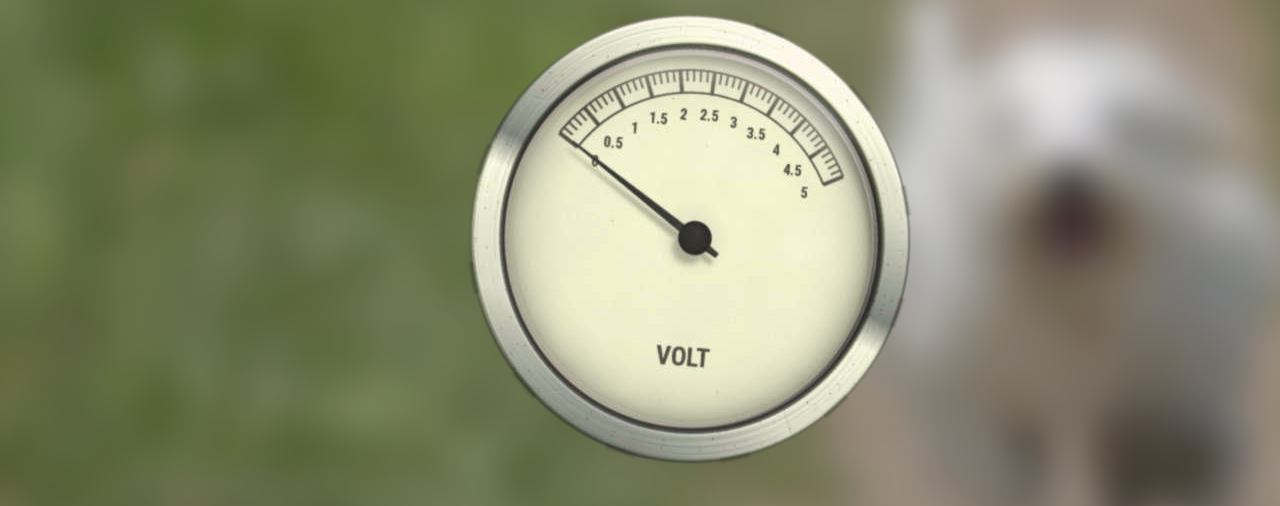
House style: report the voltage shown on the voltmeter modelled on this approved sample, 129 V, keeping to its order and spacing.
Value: 0 V
